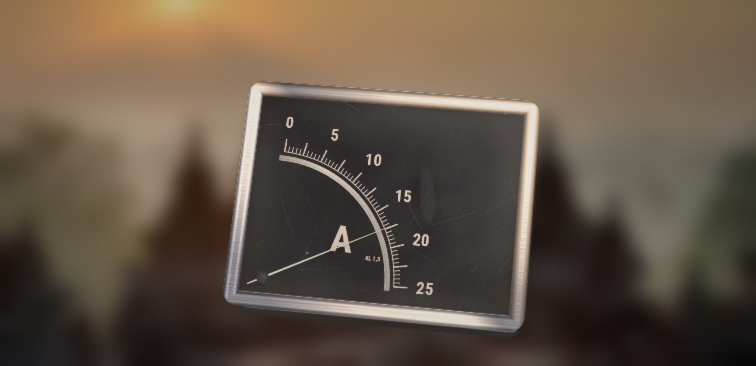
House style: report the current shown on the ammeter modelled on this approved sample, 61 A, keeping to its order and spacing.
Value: 17.5 A
